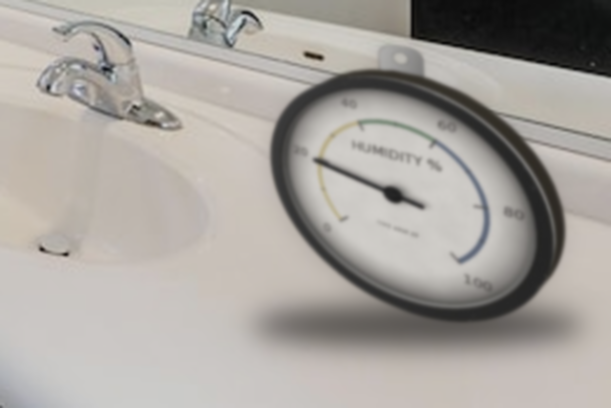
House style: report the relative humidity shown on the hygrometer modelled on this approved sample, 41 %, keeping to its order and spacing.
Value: 20 %
